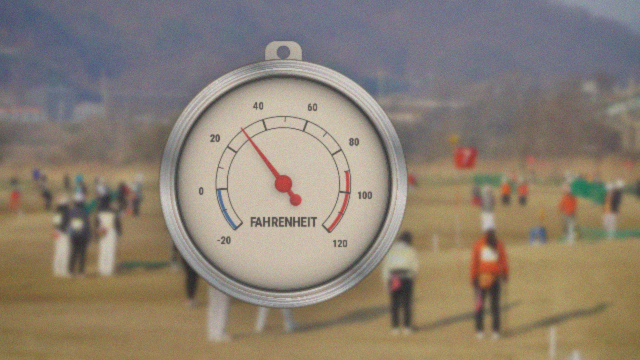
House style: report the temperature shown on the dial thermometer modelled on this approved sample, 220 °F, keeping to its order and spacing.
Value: 30 °F
